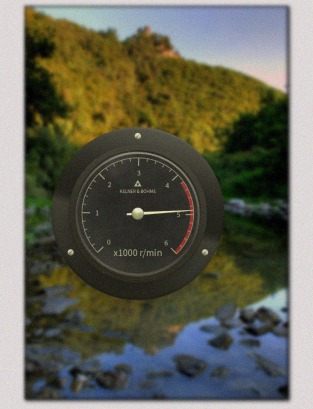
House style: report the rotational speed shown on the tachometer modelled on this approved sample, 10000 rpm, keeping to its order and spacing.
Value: 4900 rpm
